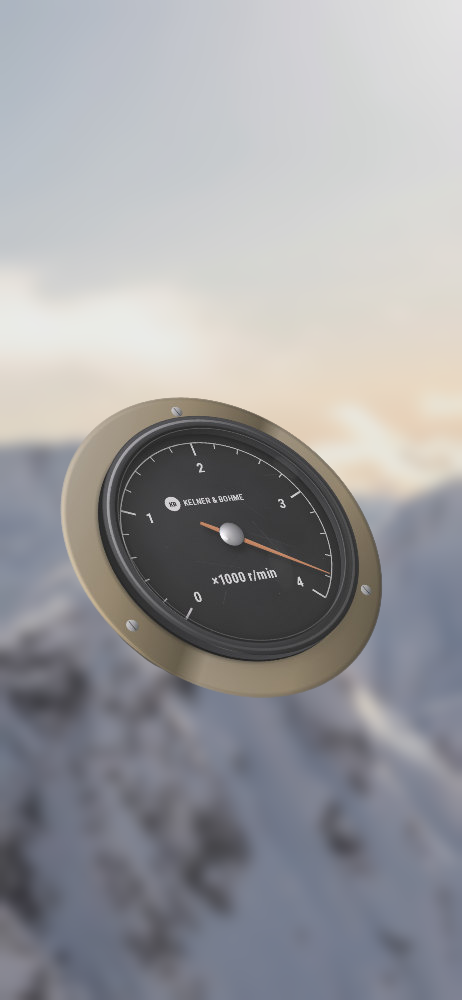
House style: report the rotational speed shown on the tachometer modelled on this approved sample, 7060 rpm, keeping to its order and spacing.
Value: 3800 rpm
